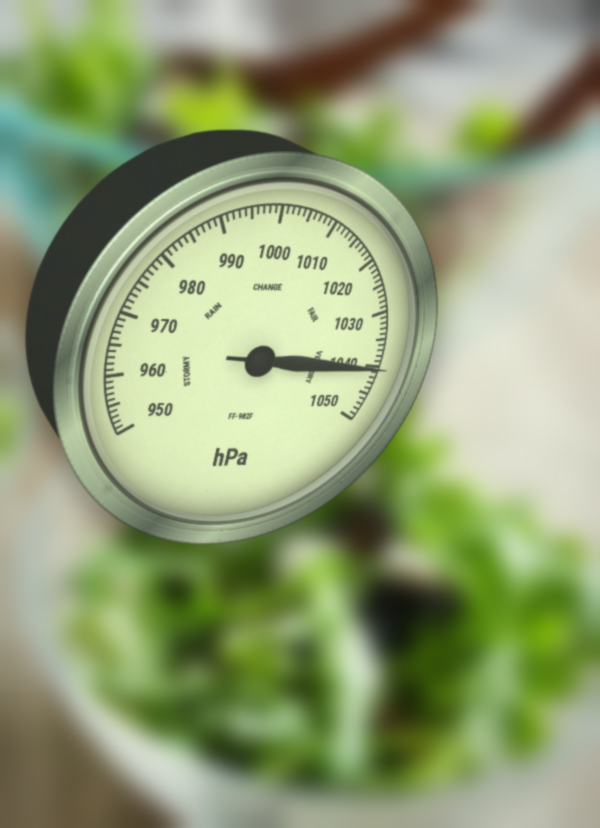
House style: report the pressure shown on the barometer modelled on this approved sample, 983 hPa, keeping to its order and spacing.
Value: 1040 hPa
